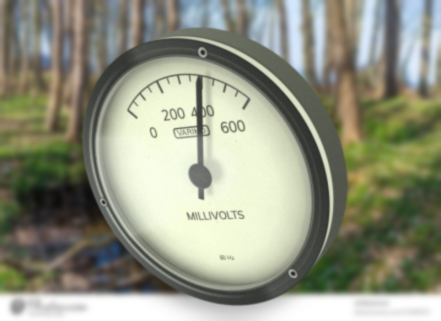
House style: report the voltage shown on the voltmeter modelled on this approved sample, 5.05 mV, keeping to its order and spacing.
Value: 400 mV
